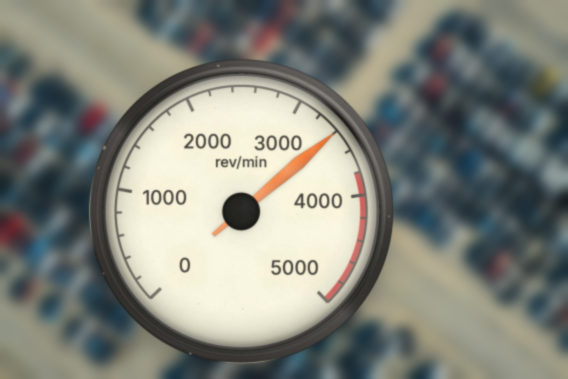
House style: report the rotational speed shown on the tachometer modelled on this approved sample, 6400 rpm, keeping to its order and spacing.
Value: 3400 rpm
